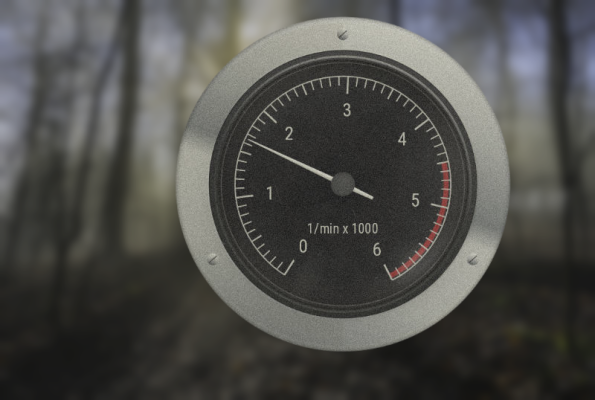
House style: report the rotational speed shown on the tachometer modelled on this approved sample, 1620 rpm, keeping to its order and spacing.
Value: 1650 rpm
